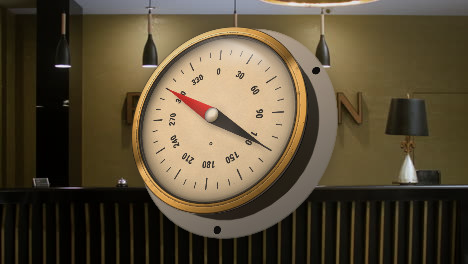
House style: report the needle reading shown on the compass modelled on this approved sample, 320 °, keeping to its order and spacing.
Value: 300 °
